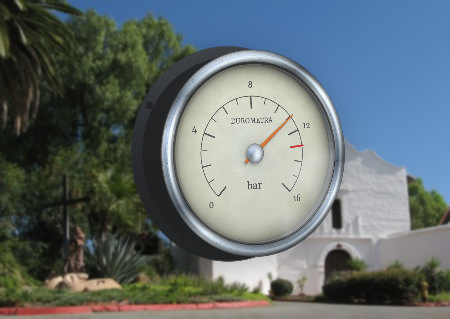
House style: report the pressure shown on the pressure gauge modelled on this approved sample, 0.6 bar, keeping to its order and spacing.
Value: 11 bar
